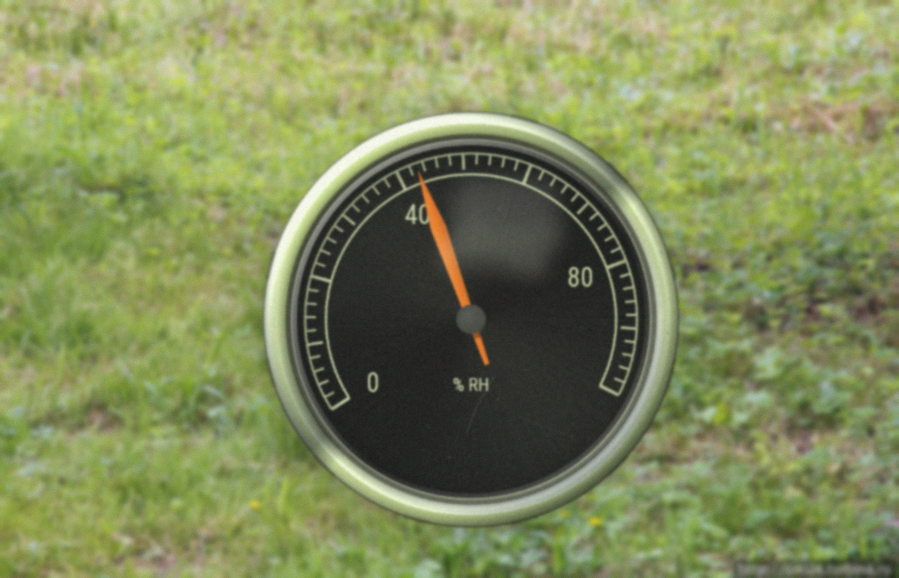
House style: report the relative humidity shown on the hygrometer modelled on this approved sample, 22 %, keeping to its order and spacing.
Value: 43 %
